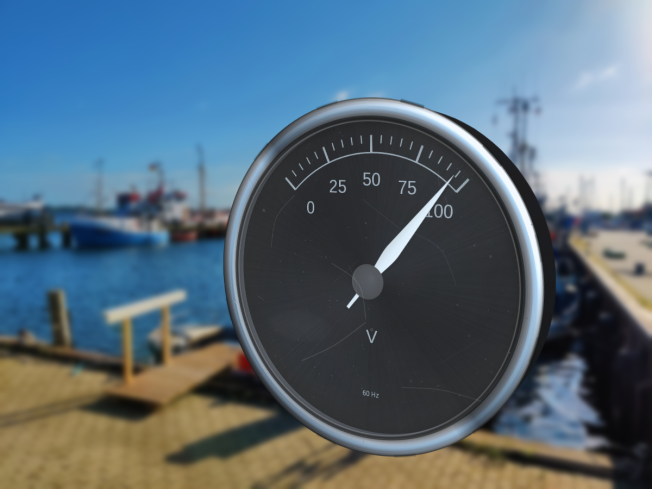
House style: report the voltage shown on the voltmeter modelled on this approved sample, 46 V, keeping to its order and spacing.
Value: 95 V
